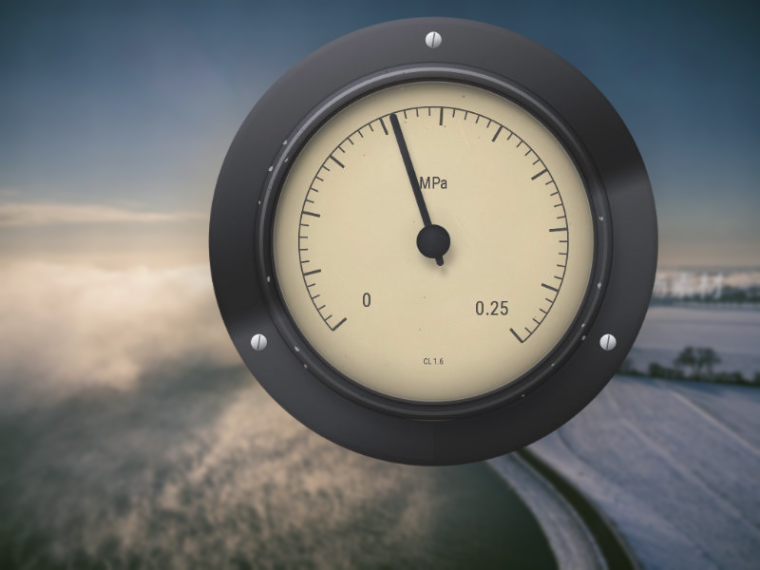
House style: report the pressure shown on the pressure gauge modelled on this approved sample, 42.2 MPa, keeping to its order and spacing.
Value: 0.105 MPa
